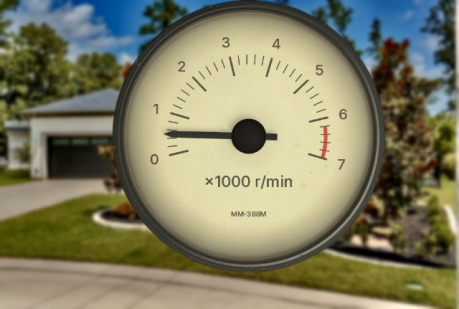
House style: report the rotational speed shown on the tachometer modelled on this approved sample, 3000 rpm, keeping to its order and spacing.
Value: 500 rpm
